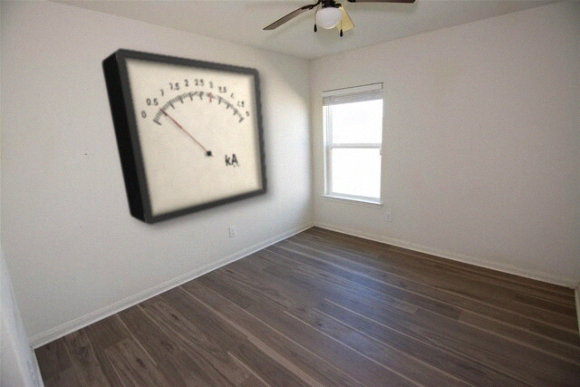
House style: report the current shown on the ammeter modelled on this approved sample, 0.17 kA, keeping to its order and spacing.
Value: 0.5 kA
